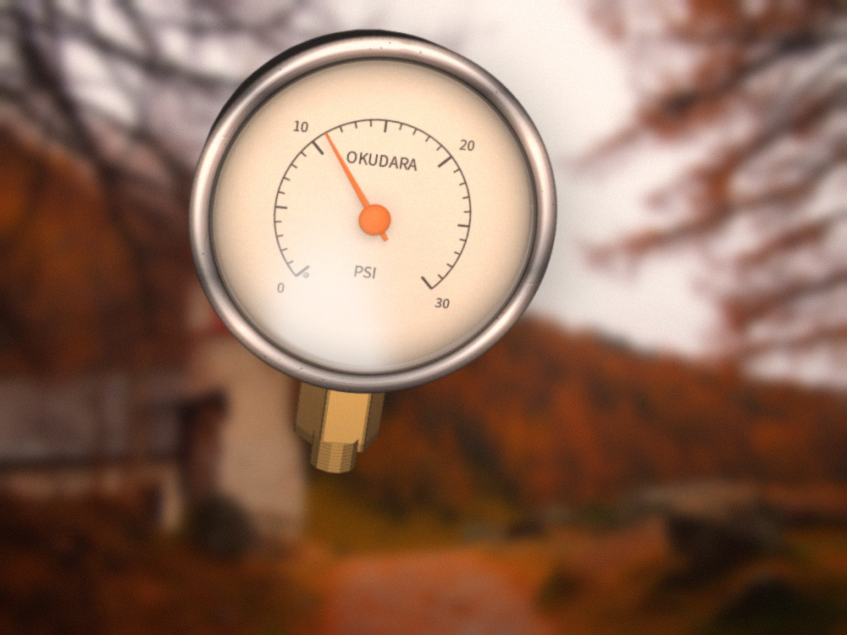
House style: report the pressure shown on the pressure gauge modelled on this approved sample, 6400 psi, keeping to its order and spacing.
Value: 11 psi
